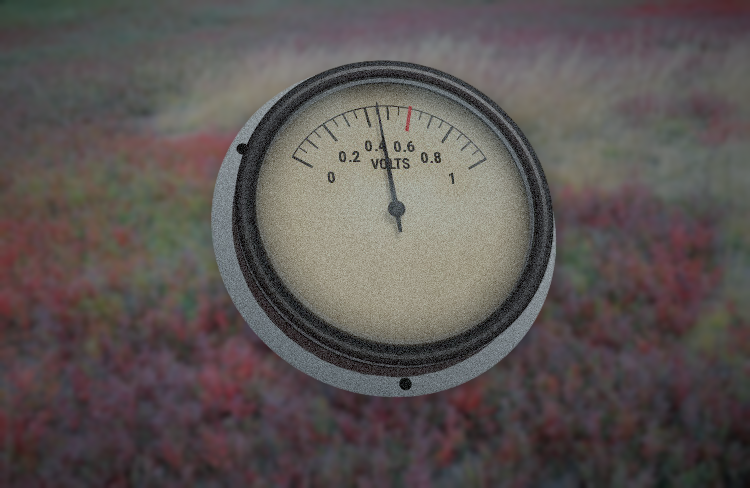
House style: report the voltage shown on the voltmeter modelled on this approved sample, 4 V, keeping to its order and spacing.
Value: 0.45 V
